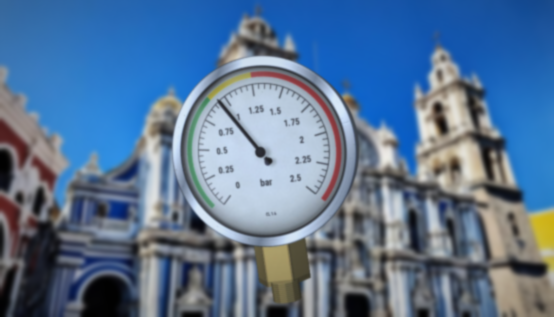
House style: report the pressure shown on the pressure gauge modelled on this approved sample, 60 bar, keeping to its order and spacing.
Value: 0.95 bar
